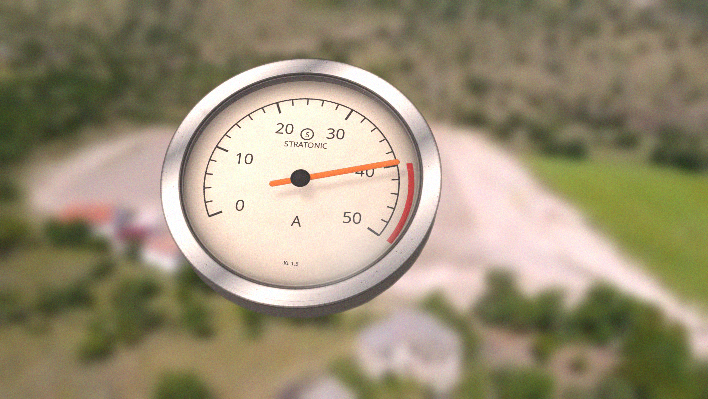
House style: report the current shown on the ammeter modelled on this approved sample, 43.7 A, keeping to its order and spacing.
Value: 40 A
